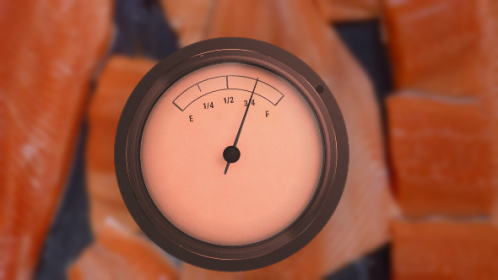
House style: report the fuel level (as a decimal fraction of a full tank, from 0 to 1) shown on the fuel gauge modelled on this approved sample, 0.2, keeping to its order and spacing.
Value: 0.75
